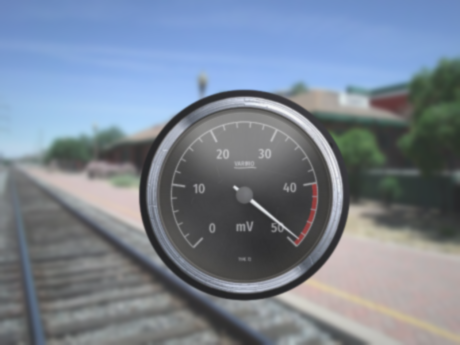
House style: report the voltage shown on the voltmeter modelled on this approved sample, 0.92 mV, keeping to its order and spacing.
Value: 49 mV
